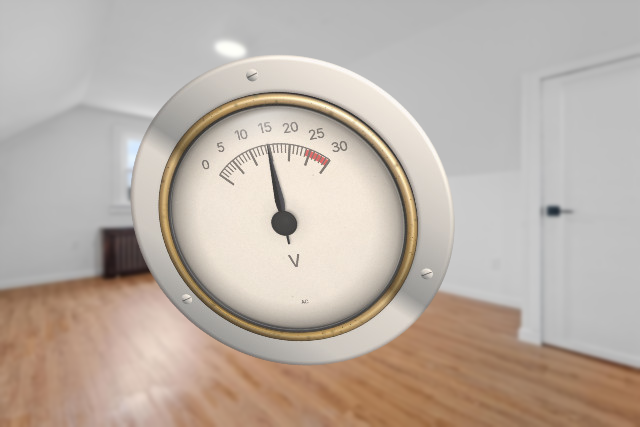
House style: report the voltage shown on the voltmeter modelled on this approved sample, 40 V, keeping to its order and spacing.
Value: 15 V
